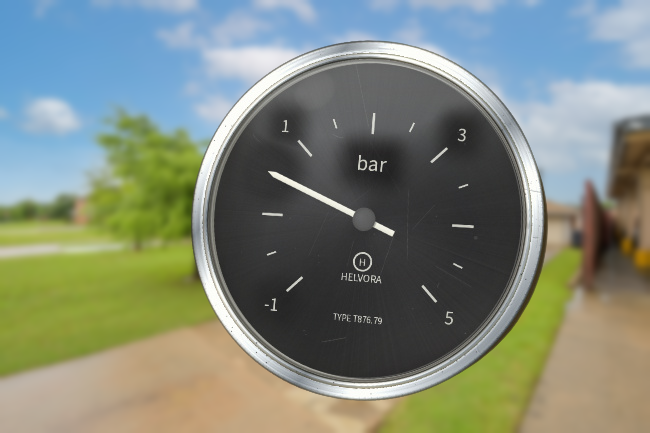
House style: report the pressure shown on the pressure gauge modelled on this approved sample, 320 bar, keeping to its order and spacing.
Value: 0.5 bar
